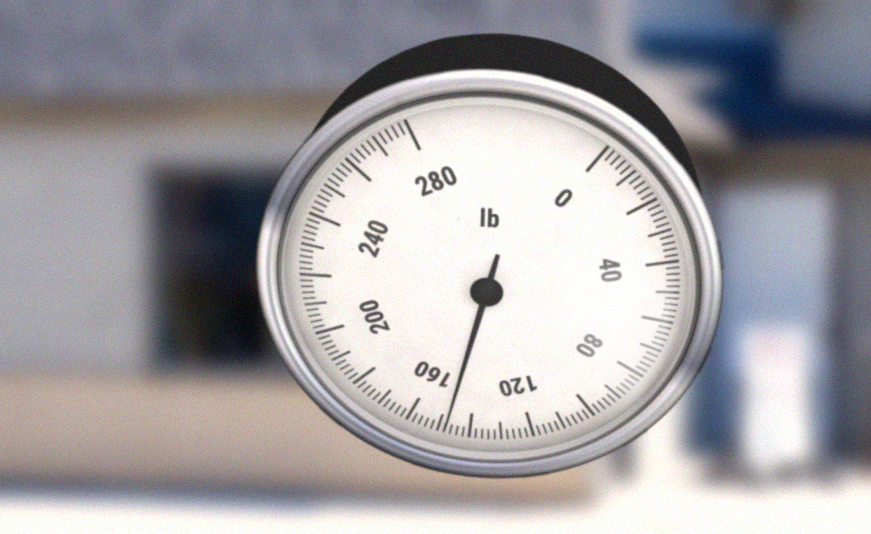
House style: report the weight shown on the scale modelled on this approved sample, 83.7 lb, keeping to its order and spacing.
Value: 148 lb
